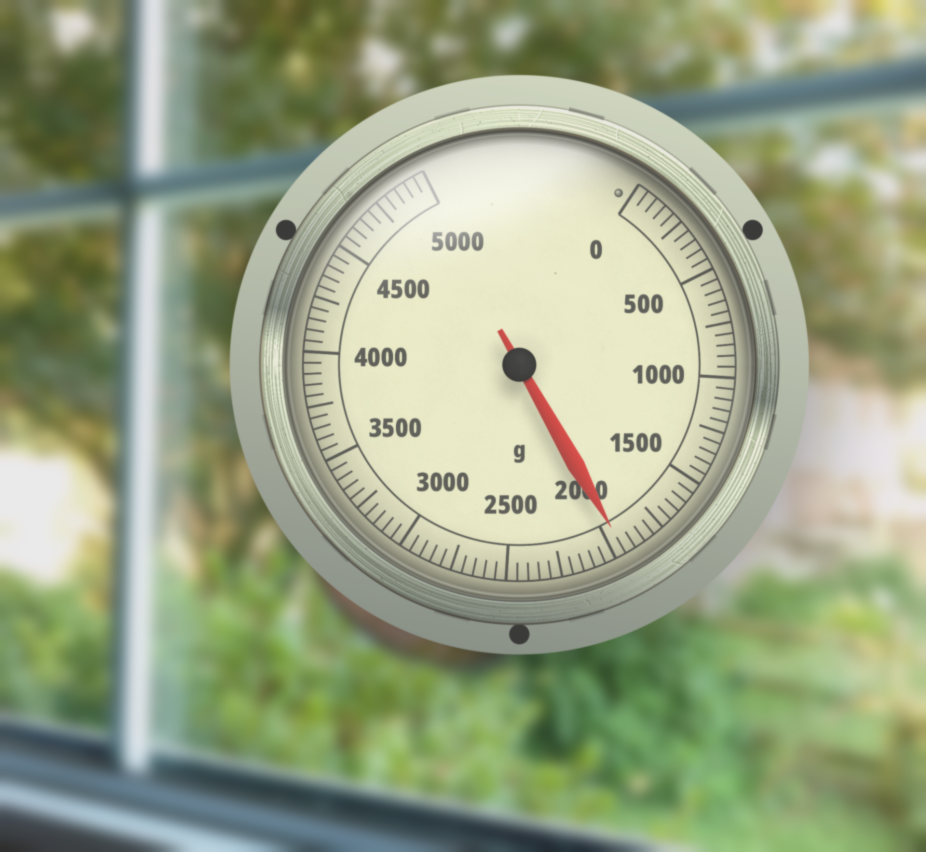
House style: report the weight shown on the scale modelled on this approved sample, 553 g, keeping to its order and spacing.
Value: 1950 g
